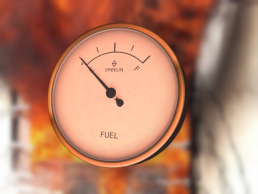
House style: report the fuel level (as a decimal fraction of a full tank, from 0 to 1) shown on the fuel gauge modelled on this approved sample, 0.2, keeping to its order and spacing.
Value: 0
